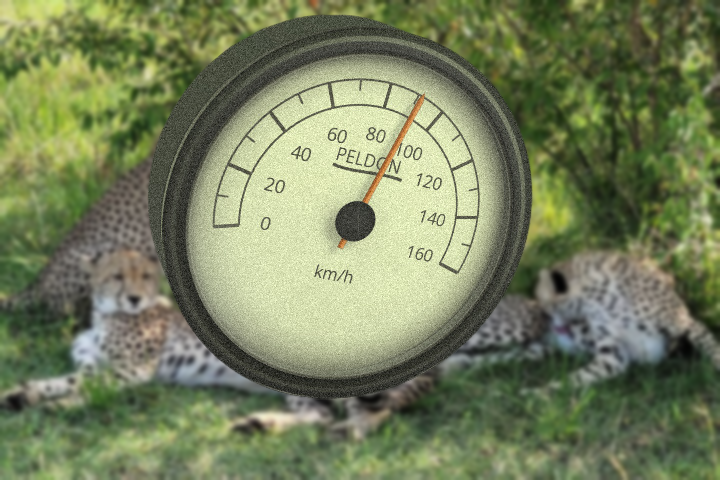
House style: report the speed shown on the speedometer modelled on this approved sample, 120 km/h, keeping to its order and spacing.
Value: 90 km/h
